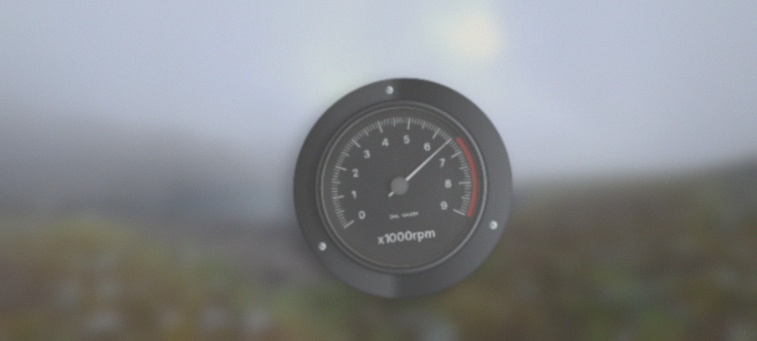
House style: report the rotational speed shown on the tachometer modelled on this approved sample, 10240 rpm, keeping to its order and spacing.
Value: 6500 rpm
